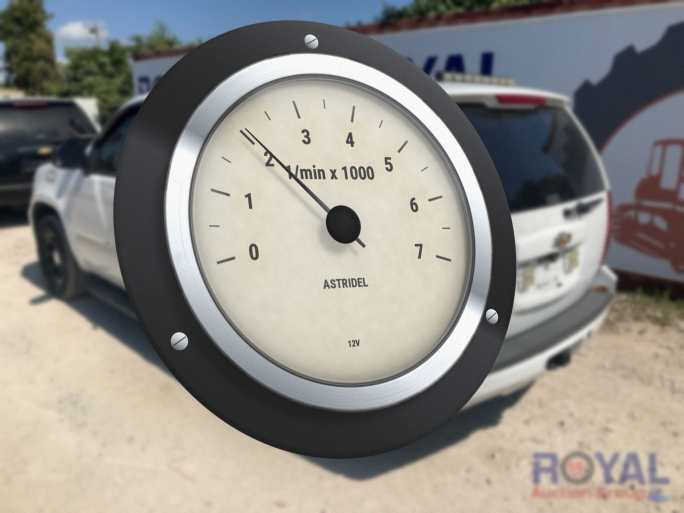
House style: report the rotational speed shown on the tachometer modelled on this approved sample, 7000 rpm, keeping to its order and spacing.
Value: 2000 rpm
